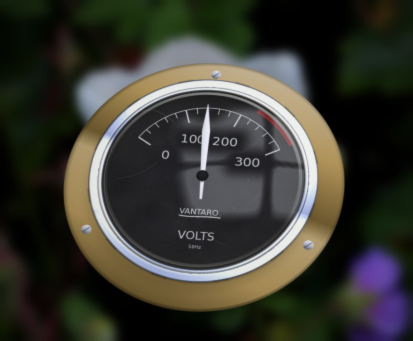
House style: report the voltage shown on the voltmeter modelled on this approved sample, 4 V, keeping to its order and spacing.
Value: 140 V
